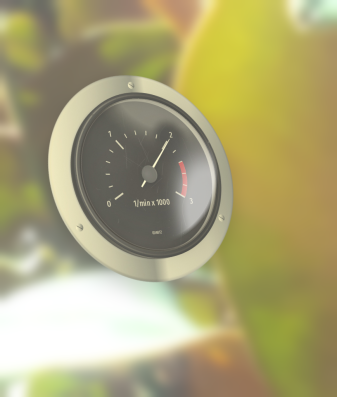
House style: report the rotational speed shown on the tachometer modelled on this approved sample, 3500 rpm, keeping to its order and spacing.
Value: 2000 rpm
